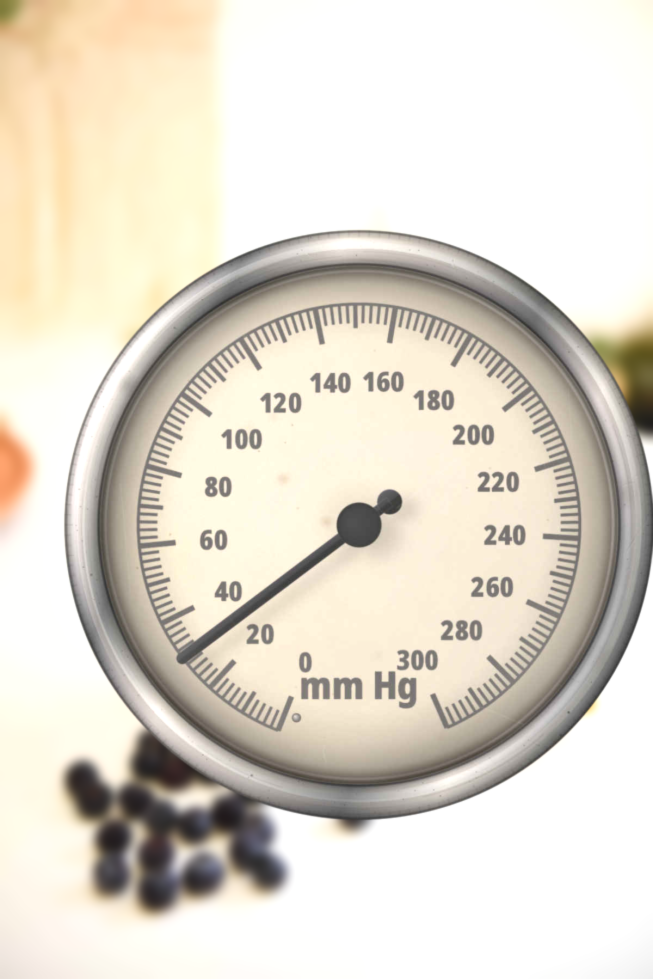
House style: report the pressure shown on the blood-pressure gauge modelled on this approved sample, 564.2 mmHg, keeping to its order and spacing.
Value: 30 mmHg
